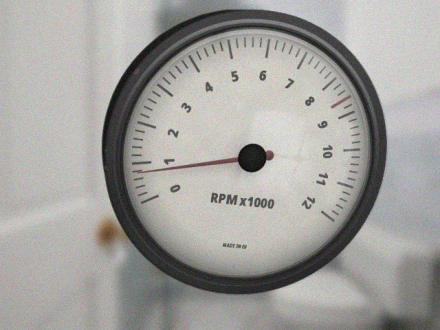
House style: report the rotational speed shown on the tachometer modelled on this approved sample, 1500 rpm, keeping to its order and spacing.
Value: 800 rpm
